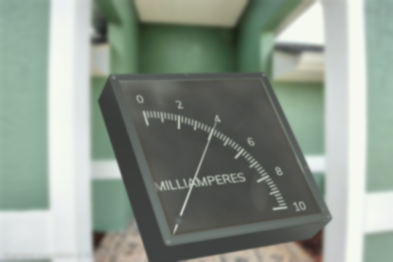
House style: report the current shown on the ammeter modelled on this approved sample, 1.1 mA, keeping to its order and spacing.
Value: 4 mA
